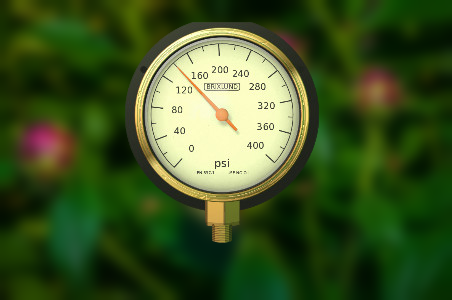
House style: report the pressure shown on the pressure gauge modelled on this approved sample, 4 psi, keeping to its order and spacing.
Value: 140 psi
